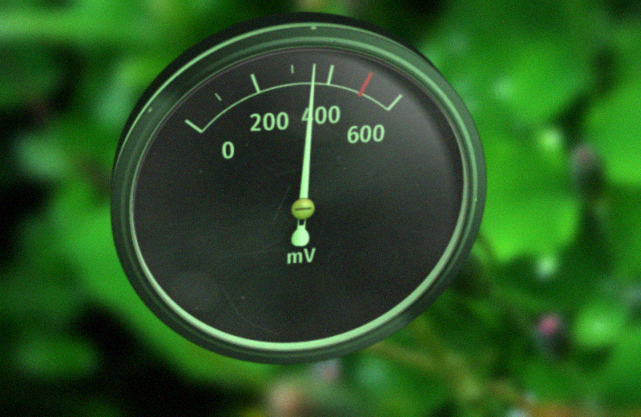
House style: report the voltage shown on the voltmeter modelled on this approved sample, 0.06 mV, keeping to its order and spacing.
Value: 350 mV
